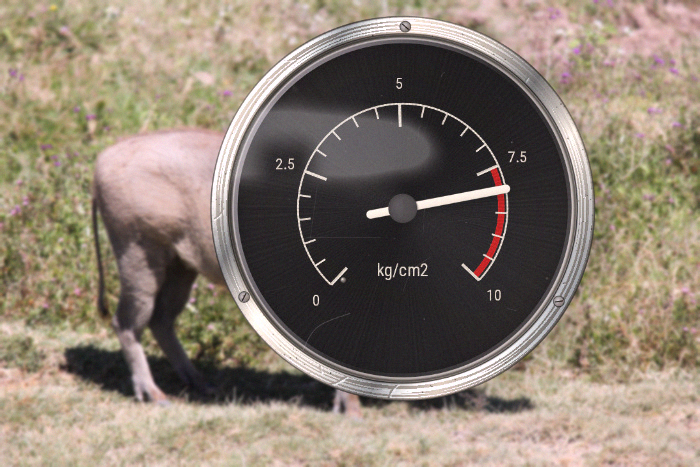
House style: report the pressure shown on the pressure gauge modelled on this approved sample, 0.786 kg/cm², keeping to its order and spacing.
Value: 8 kg/cm²
